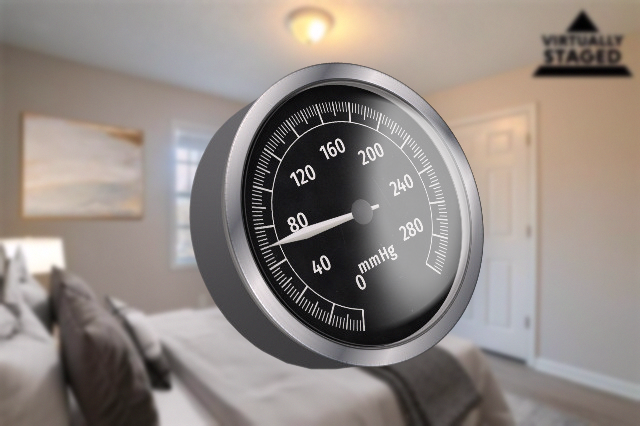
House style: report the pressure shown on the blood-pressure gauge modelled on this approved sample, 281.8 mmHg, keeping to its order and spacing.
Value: 70 mmHg
